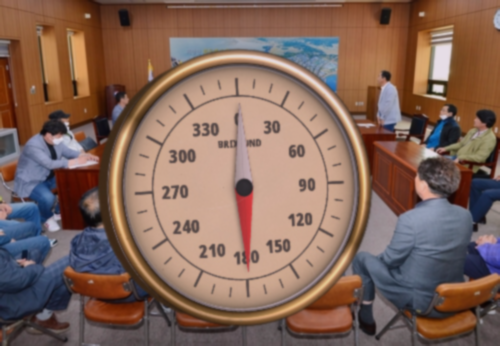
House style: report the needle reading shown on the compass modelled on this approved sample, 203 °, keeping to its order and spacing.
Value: 180 °
